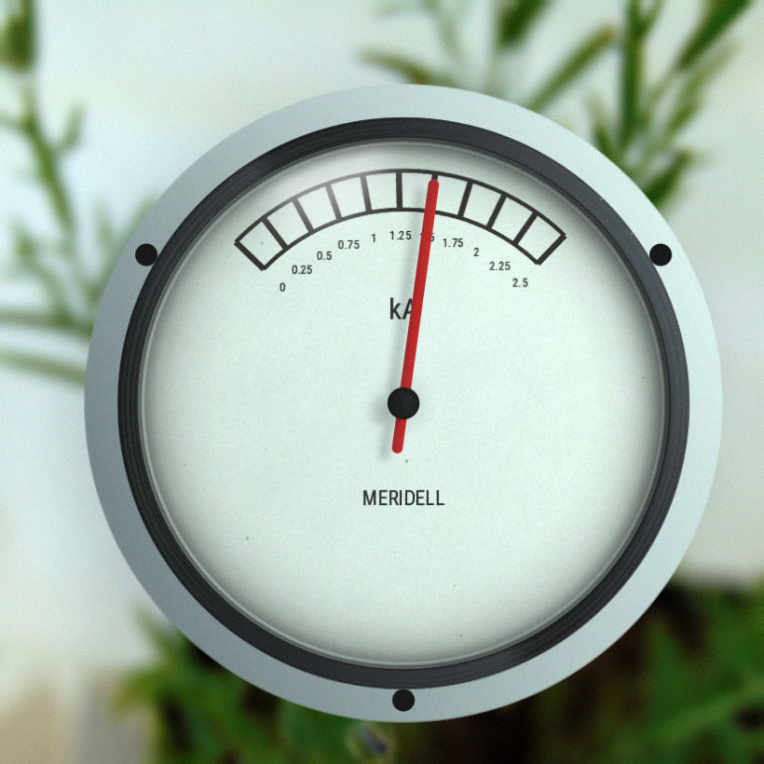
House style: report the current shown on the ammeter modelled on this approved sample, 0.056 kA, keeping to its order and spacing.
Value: 1.5 kA
